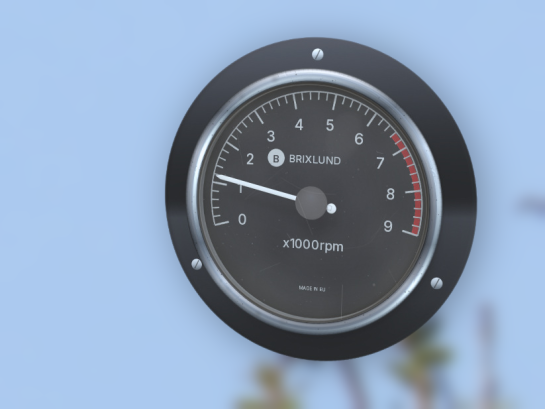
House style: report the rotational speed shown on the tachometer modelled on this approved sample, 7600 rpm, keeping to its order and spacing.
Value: 1200 rpm
